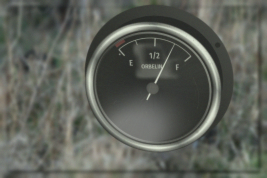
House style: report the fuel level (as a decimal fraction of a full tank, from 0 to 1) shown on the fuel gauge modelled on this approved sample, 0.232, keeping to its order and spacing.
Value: 0.75
